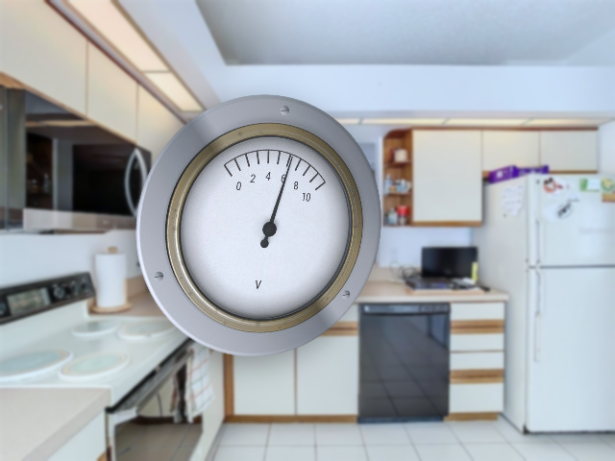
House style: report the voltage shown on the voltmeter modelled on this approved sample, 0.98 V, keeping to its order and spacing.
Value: 6 V
